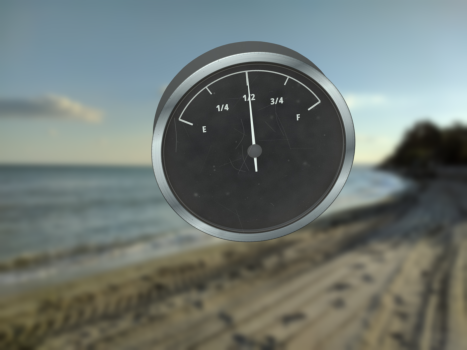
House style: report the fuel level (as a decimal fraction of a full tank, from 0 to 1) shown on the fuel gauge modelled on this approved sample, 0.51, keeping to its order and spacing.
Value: 0.5
